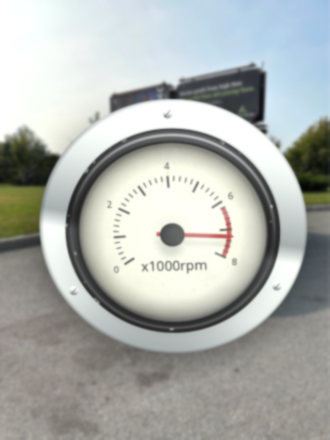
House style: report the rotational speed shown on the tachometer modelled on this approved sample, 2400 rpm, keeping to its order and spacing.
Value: 7200 rpm
